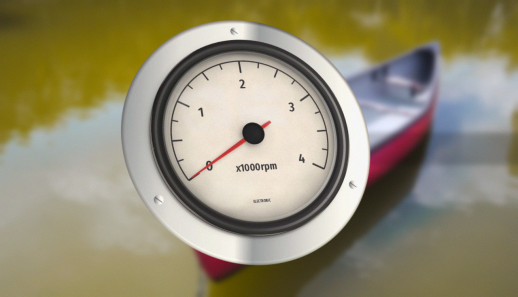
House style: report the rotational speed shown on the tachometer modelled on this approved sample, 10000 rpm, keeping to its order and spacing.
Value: 0 rpm
